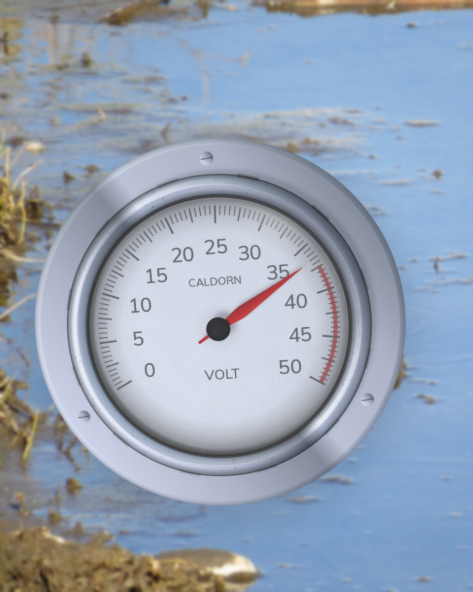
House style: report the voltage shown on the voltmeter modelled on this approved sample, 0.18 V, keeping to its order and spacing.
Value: 36.5 V
